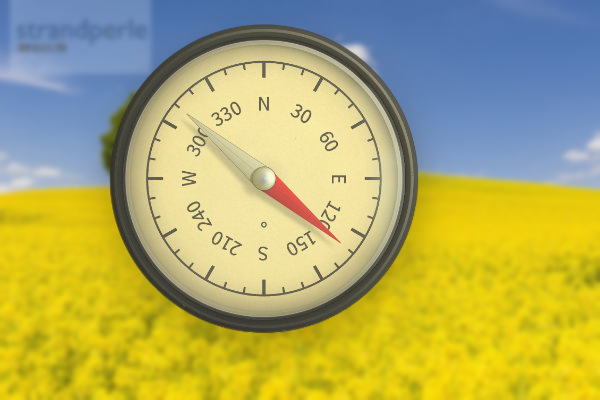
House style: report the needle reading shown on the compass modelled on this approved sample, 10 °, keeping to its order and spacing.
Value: 130 °
